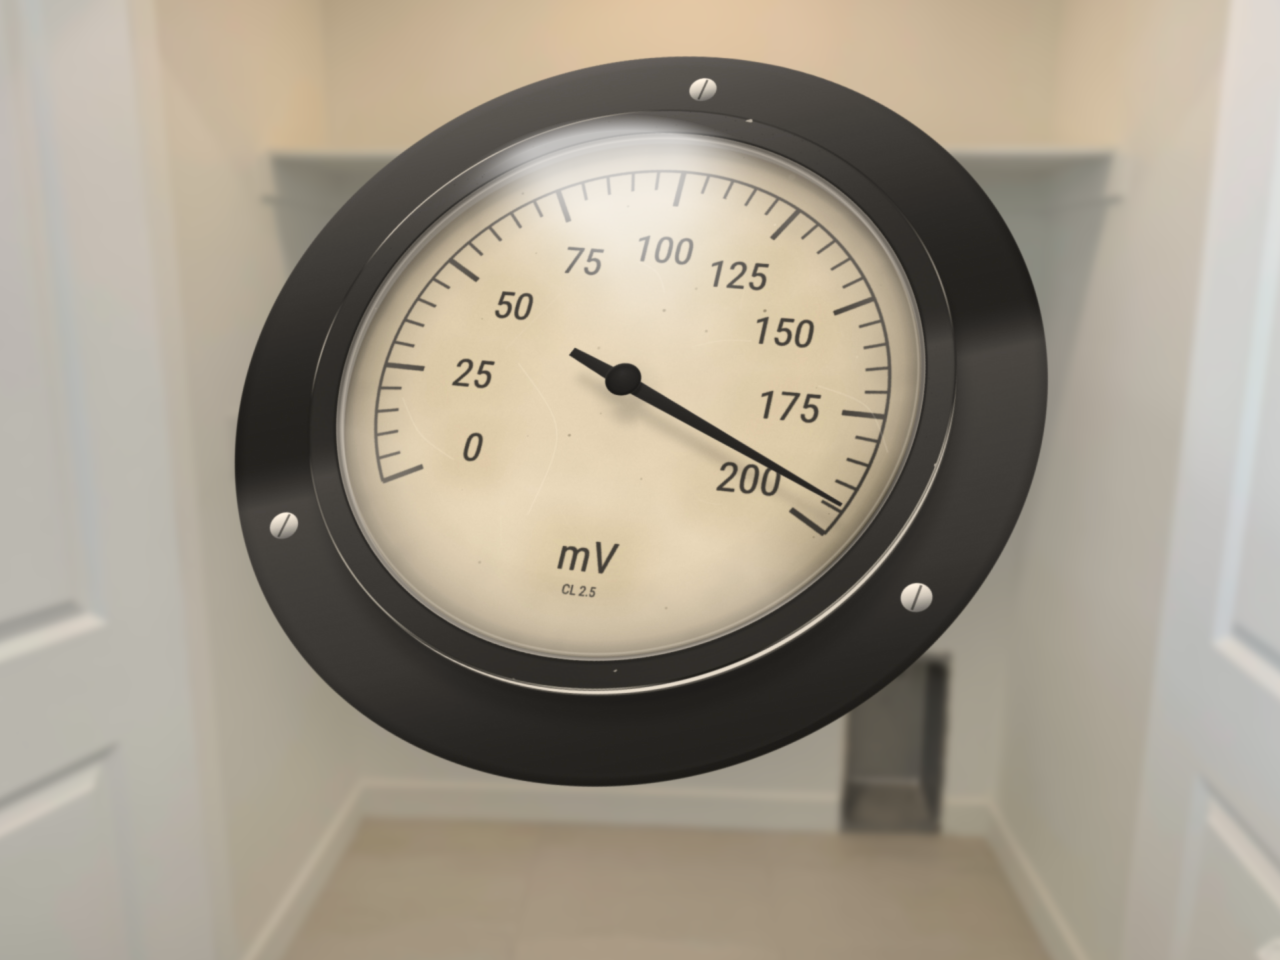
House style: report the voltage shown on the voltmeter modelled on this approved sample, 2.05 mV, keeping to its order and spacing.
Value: 195 mV
